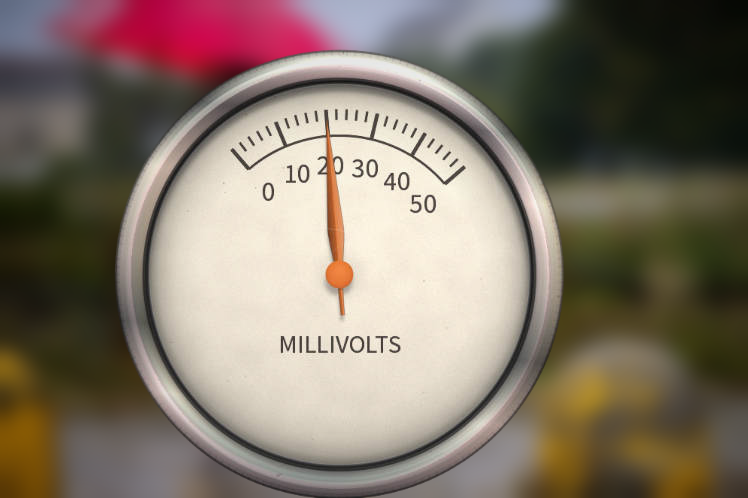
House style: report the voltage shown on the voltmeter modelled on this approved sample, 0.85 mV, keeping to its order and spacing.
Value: 20 mV
